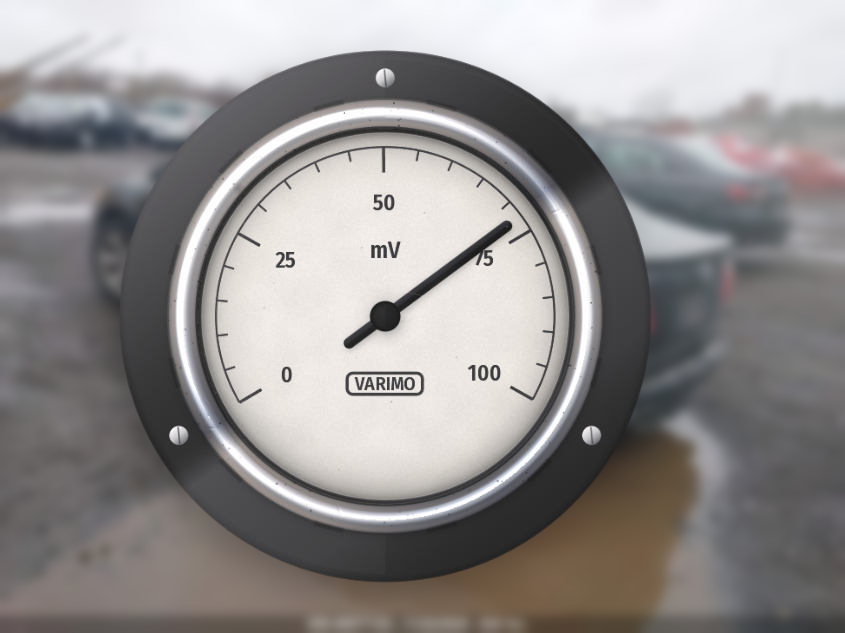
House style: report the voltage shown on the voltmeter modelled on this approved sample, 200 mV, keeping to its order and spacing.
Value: 72.5 mV
